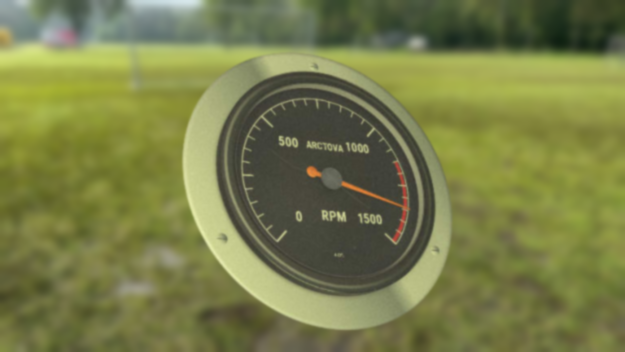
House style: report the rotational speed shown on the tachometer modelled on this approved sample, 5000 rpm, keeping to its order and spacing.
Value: 1350 rpm
